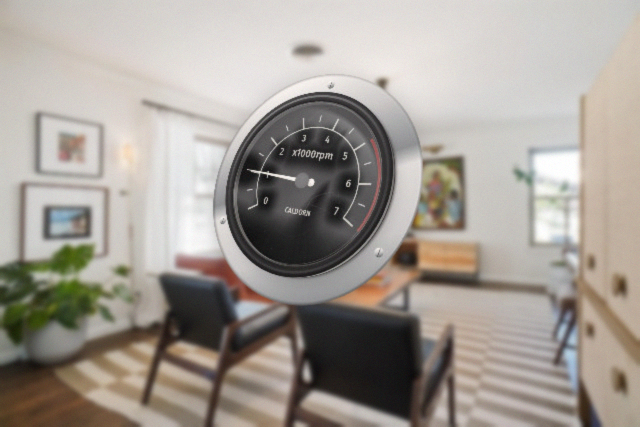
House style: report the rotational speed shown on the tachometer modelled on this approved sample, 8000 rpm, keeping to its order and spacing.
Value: 1000 rpm
